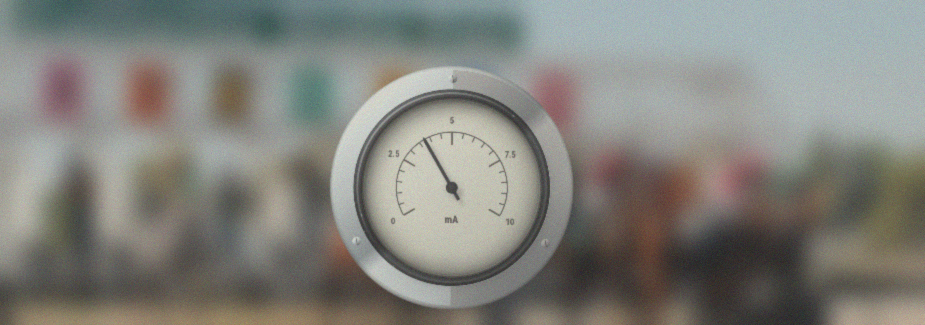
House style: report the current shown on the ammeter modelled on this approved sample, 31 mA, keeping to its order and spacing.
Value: 3.75 mA
